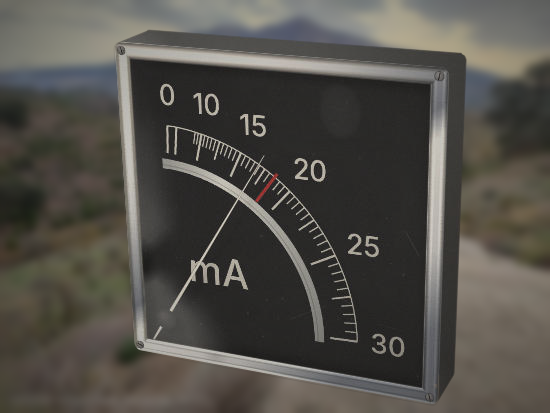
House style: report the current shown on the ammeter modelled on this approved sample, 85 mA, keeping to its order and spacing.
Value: 17 mA
